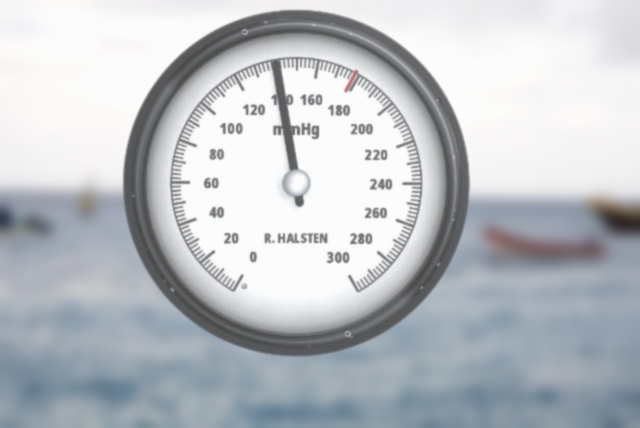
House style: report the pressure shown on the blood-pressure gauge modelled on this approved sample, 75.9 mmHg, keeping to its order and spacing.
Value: 140 mmHg
